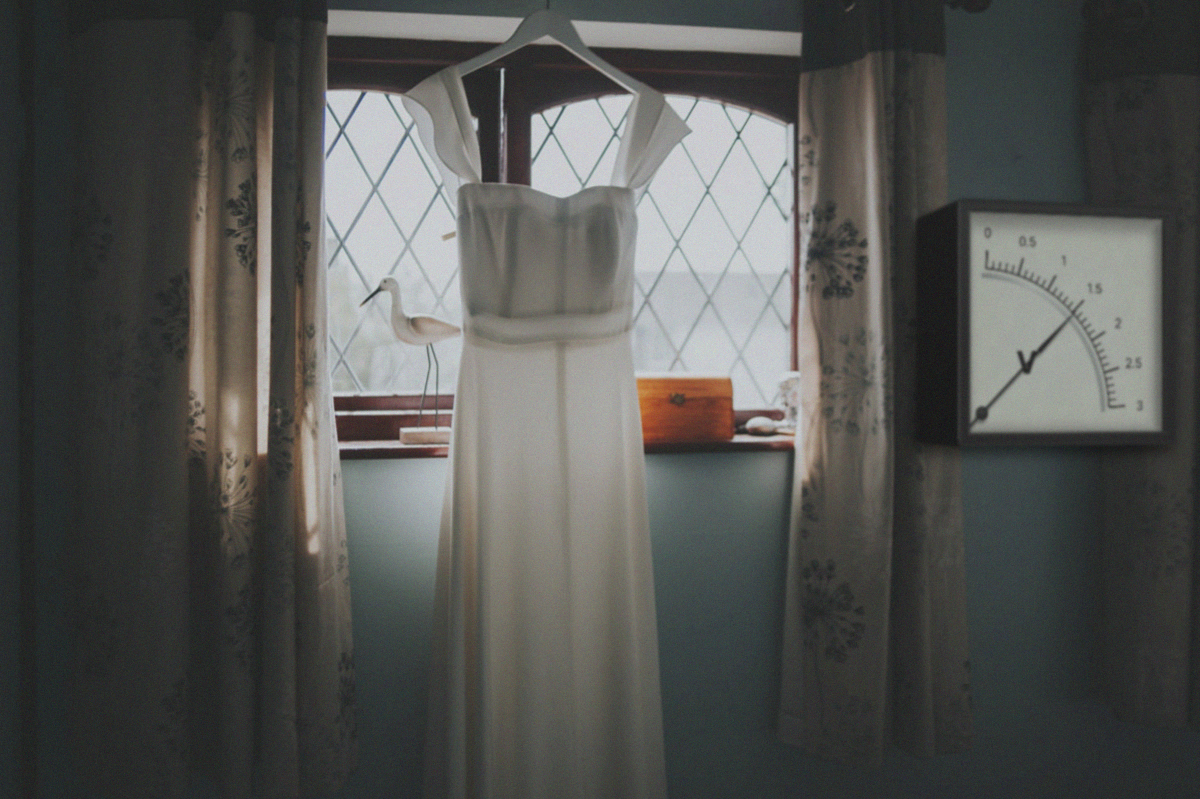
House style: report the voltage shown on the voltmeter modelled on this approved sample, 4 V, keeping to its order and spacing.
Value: 1.5 V
